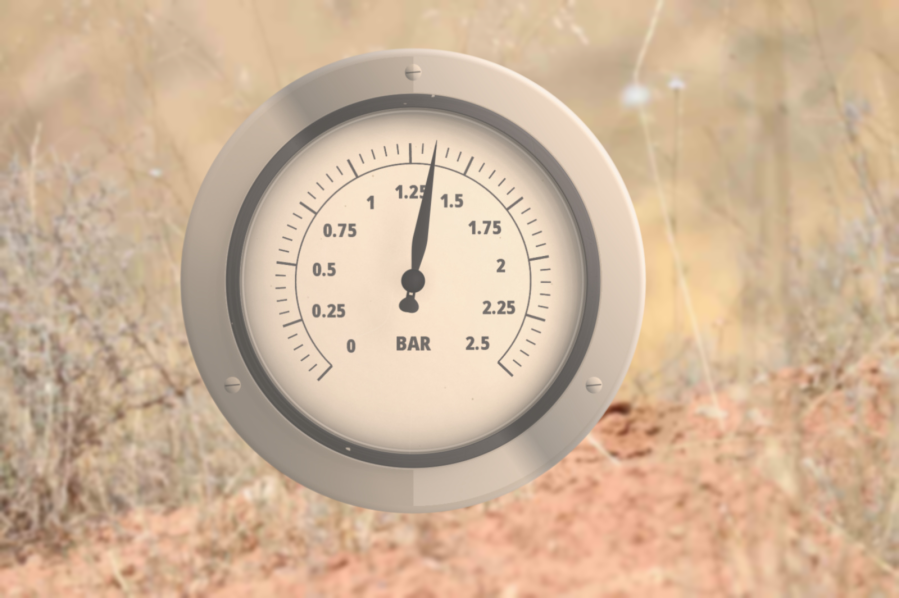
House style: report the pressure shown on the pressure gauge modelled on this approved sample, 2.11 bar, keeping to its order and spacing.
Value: 1.35 bar
